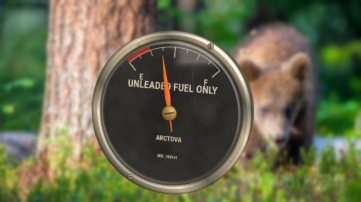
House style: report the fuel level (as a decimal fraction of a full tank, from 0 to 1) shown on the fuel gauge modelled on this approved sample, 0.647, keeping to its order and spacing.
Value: 0.375
